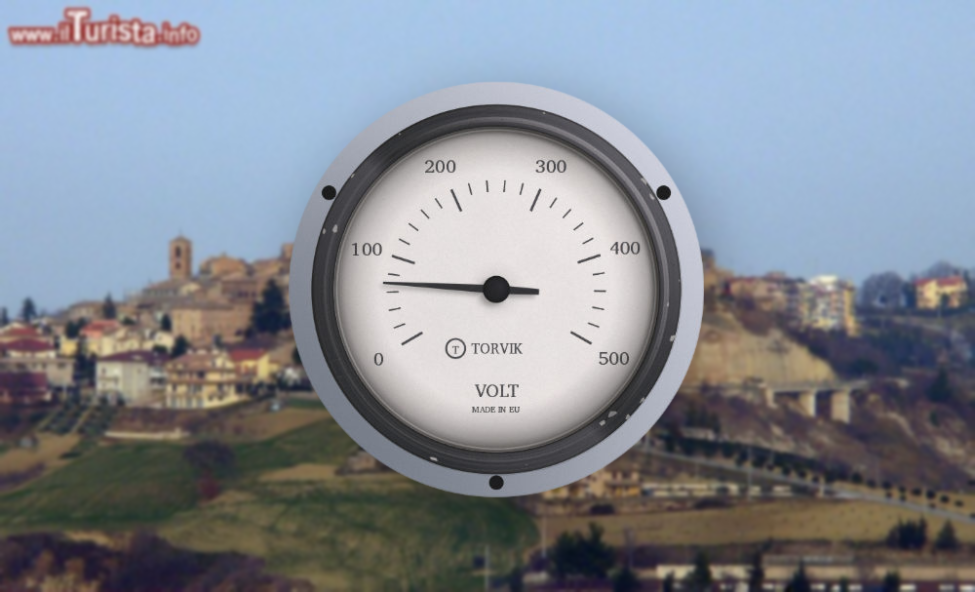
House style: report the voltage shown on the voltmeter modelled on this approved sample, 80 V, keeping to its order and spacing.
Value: 70 V
